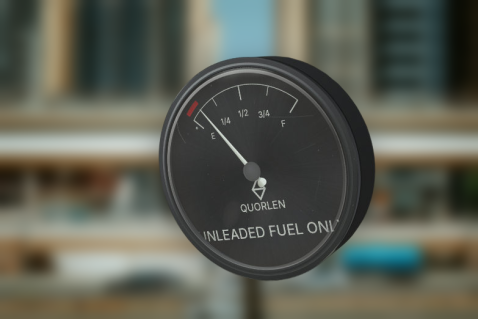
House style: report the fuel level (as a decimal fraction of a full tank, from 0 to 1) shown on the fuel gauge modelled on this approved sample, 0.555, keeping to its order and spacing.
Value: 0.125
